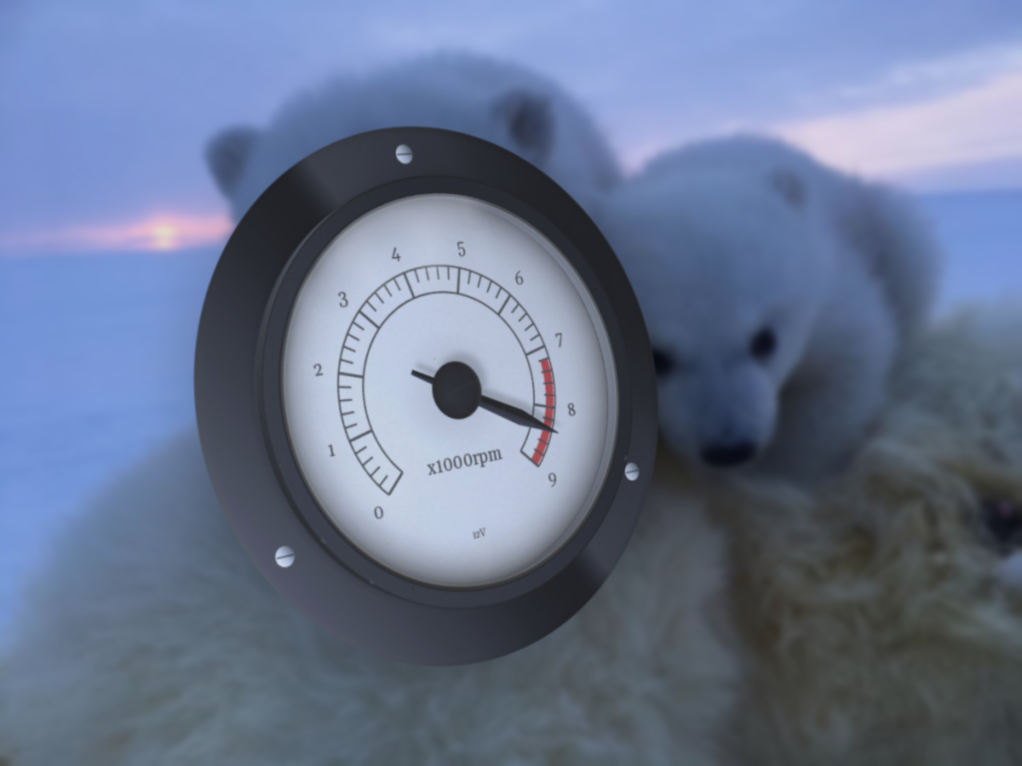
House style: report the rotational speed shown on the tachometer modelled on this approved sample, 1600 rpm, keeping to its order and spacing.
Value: 8400 rpm
